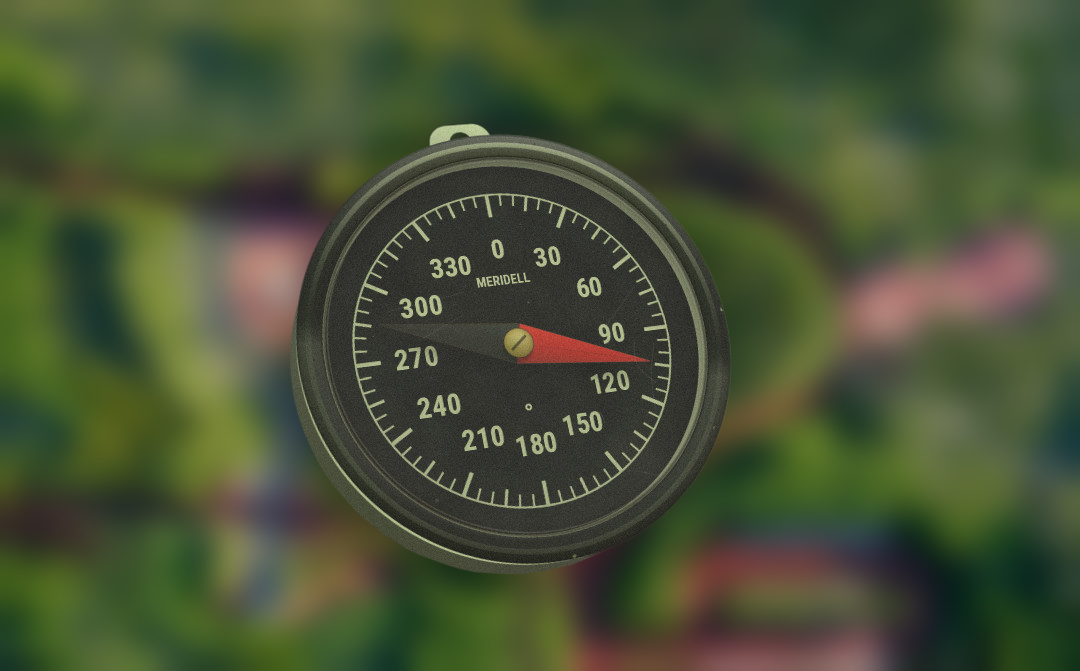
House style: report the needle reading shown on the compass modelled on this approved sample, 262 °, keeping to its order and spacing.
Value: 105 °
